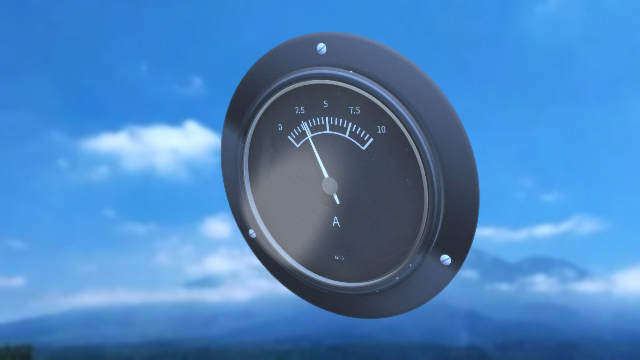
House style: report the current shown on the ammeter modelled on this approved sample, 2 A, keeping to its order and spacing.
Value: 2.5 A
